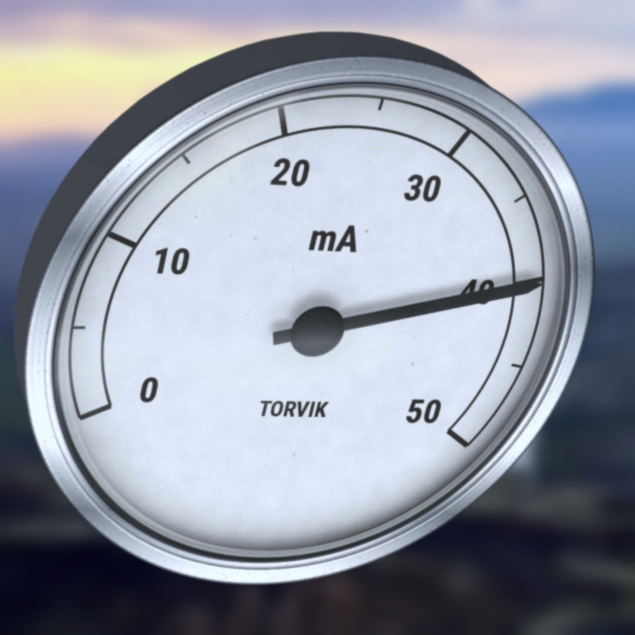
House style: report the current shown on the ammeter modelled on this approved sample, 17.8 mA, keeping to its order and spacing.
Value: 40 mA
